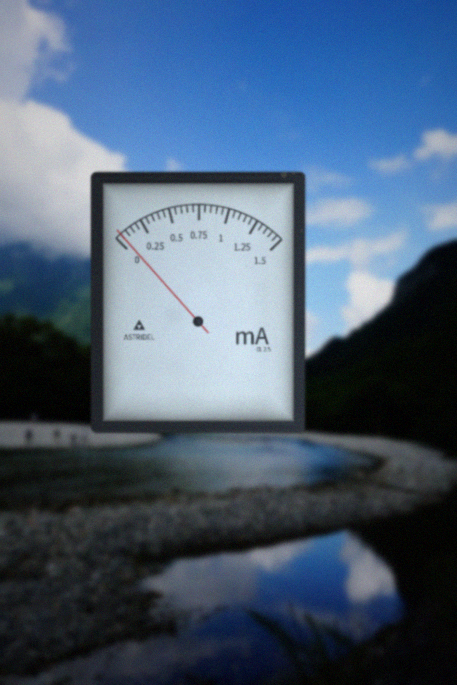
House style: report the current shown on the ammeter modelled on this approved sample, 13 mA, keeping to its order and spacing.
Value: 0.05 mA
